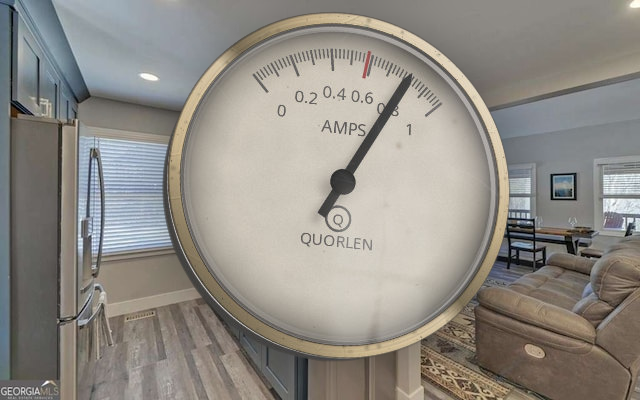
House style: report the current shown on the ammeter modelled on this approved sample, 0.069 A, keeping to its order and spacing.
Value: 0.8 A
